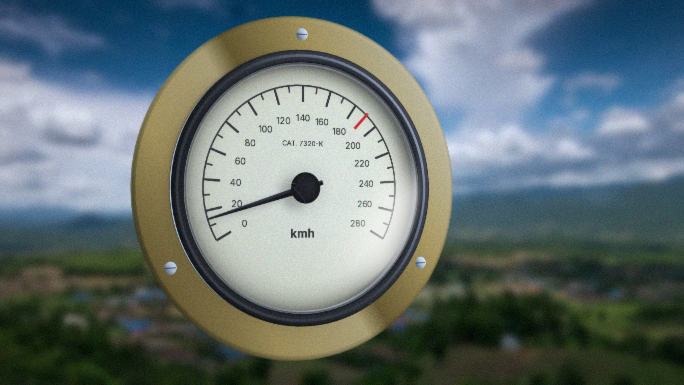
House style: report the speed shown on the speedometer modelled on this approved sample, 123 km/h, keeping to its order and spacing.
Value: 15 km/h
